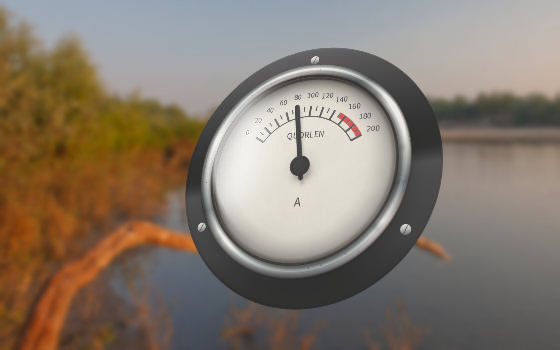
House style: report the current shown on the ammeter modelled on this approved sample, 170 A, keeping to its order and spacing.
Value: 80 A
